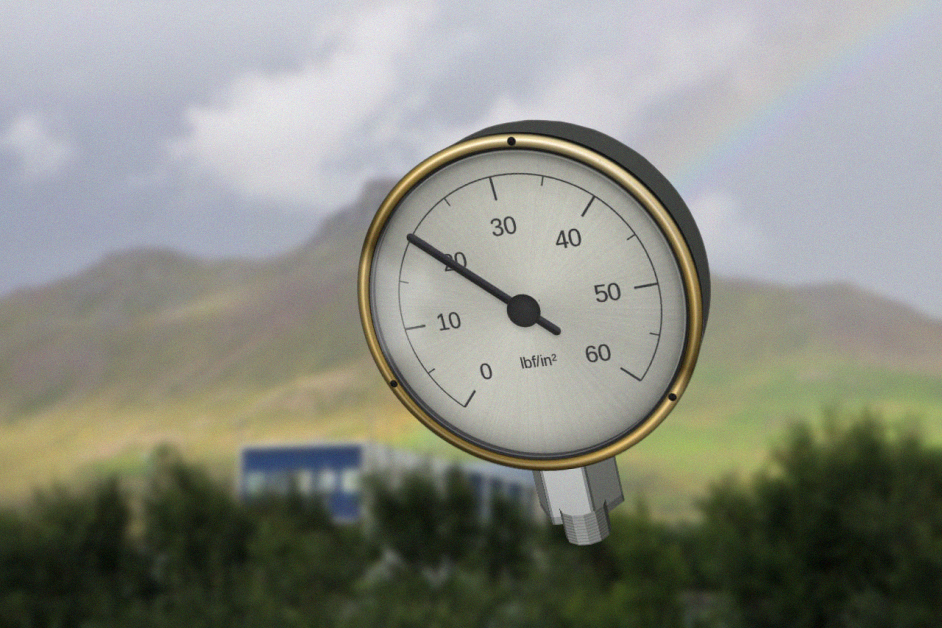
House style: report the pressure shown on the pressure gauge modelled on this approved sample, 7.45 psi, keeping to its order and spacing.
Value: 20 psi
